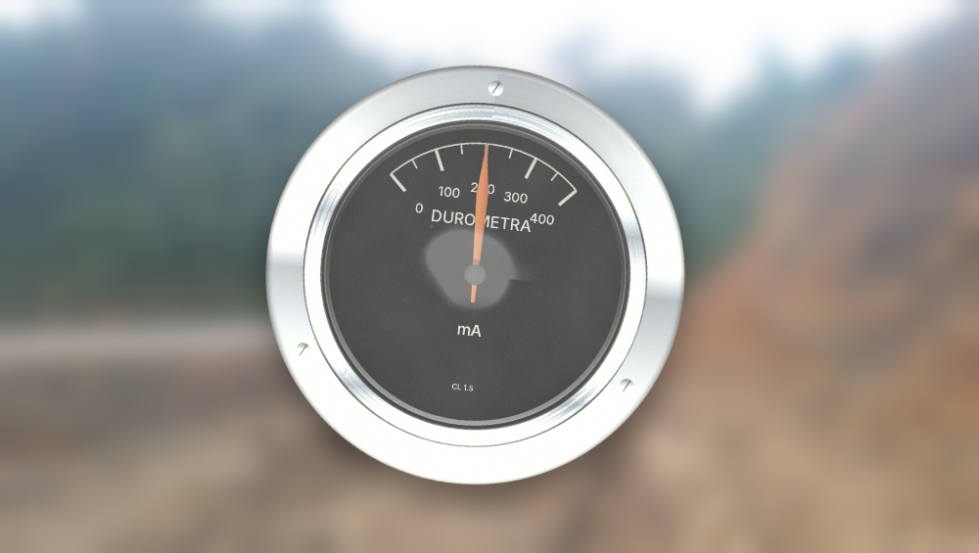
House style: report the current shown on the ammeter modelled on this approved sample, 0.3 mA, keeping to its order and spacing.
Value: 200 mA
